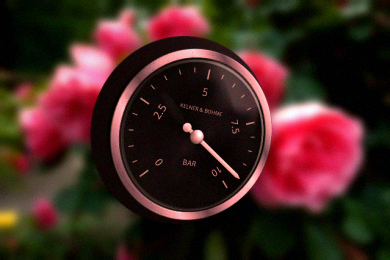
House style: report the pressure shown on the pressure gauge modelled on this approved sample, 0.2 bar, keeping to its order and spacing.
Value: 9.5 bar
